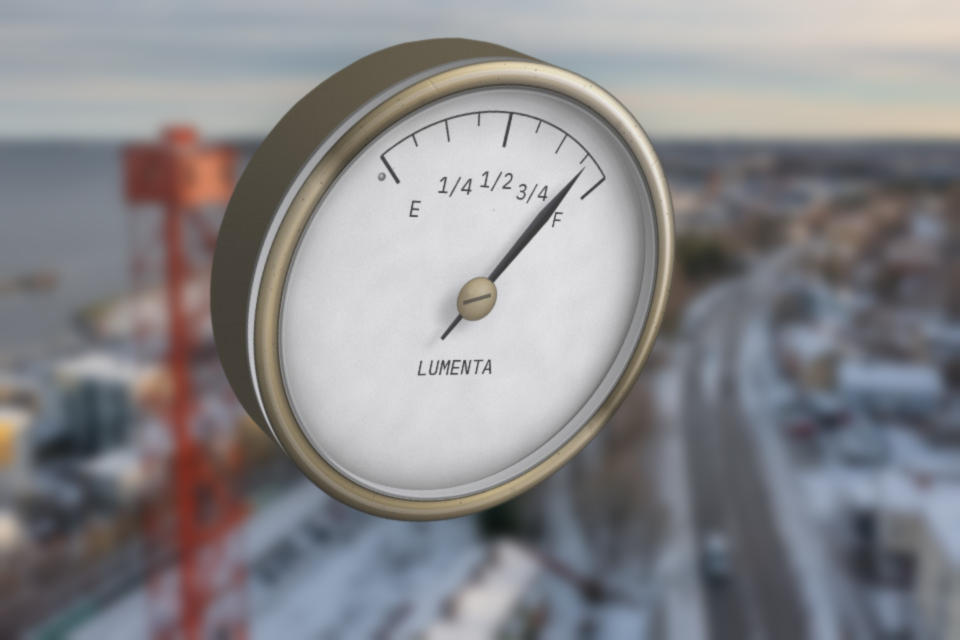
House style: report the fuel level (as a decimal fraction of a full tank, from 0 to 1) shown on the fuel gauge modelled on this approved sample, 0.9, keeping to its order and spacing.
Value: 0.875
